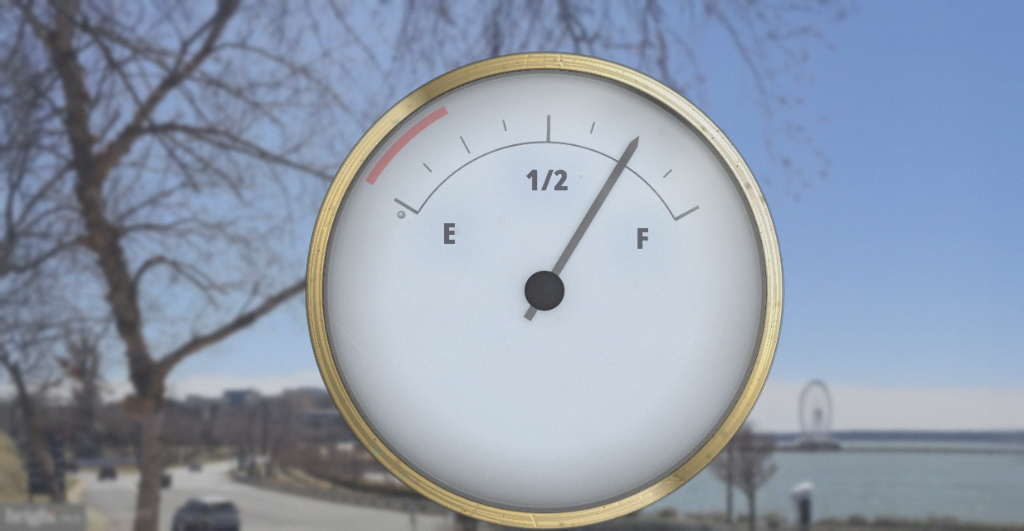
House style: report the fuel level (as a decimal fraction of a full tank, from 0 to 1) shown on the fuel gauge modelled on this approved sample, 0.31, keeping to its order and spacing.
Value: 0.75
